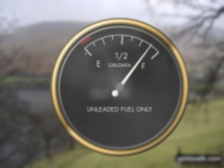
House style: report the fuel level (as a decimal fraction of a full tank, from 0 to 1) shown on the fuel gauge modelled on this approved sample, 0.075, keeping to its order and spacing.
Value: 0.875
